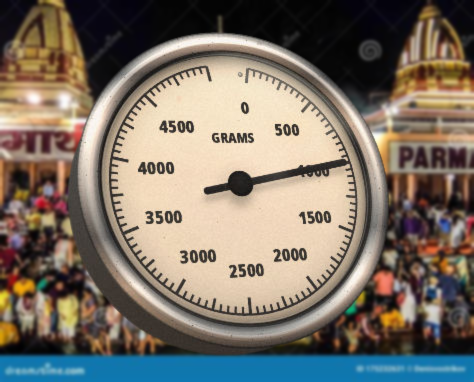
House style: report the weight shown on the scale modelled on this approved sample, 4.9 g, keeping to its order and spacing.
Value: 1000 g
